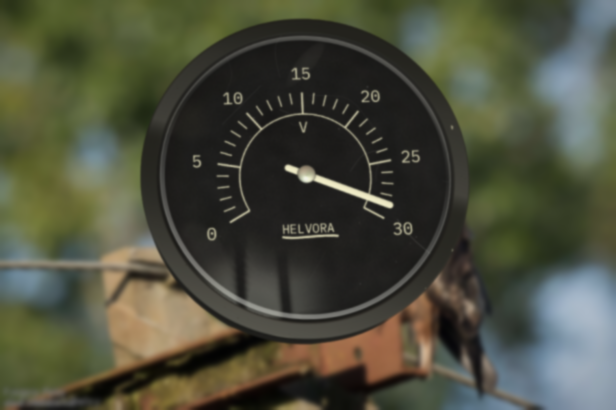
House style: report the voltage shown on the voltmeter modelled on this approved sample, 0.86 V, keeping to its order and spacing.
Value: 29 V
